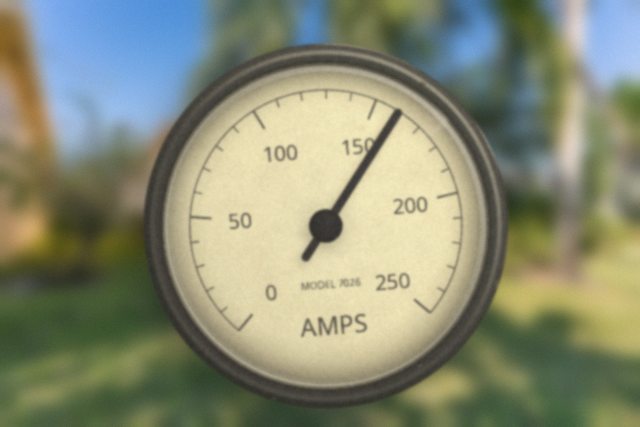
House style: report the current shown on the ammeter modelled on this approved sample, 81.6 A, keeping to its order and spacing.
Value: 160 A
